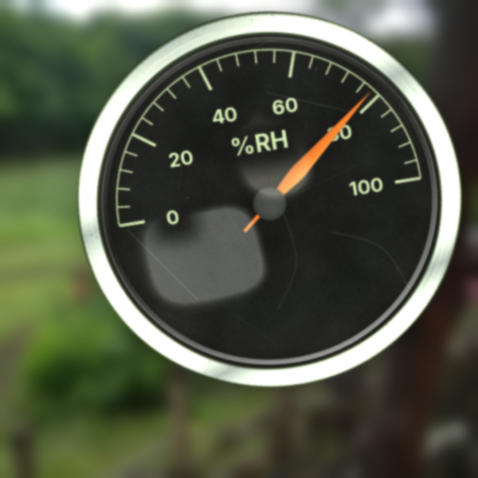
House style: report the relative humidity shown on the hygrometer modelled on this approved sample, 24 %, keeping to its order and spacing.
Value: 78 %
